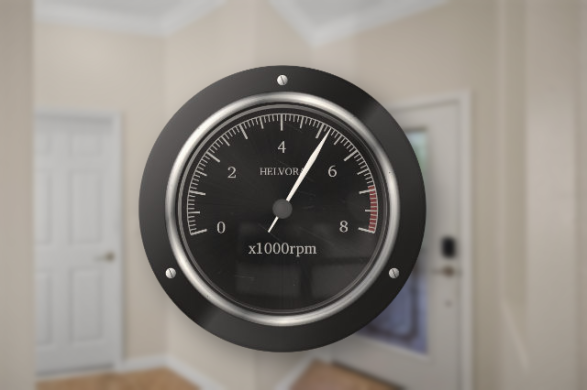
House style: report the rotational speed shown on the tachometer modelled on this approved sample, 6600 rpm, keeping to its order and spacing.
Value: 5200 rpm
